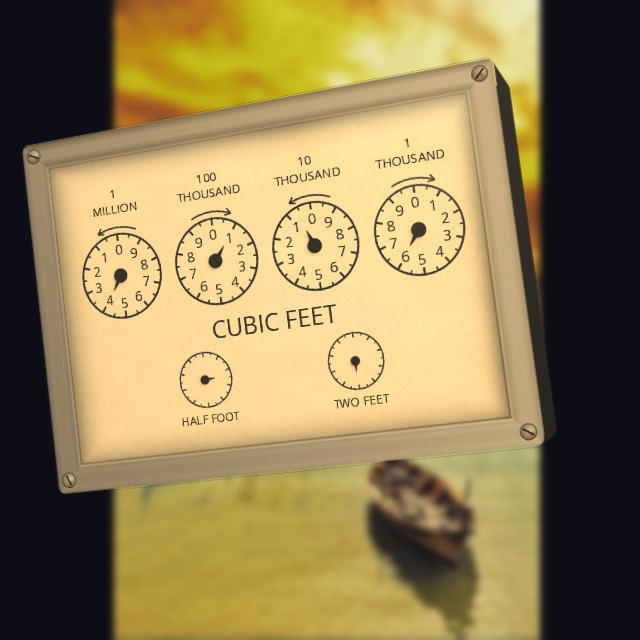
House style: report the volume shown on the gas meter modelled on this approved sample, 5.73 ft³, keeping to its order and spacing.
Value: 410600 ft³
